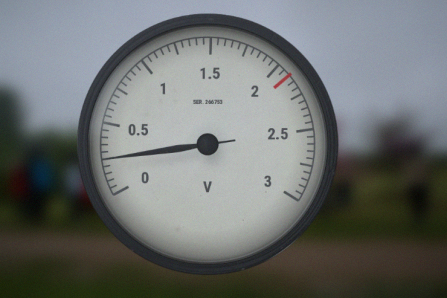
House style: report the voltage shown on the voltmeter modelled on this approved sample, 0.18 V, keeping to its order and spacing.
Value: 0.25 V
